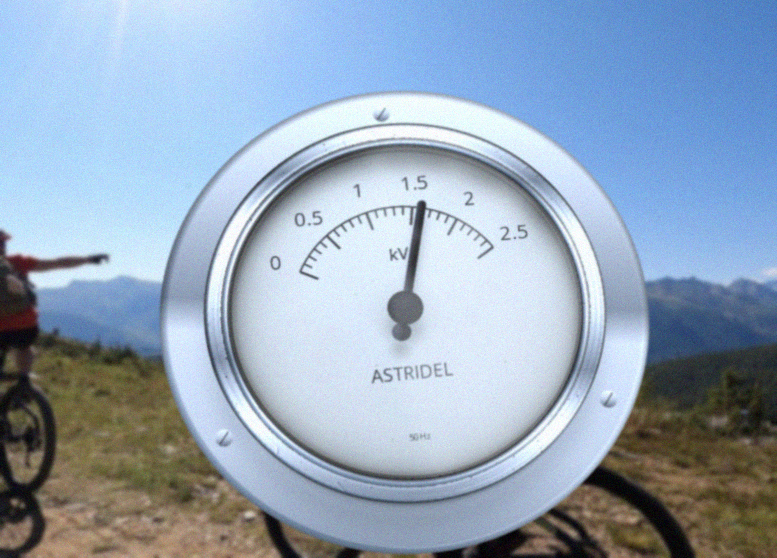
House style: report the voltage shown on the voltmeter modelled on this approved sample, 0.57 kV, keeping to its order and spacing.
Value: 1.6 kV
